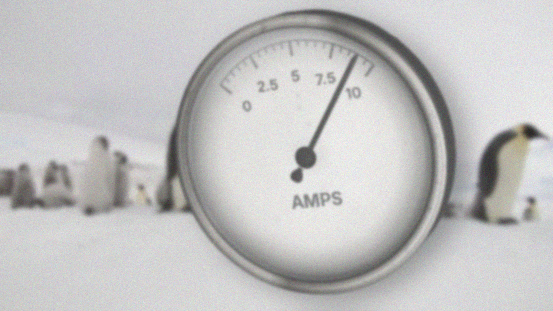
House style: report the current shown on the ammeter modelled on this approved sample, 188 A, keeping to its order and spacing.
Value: 9 A
